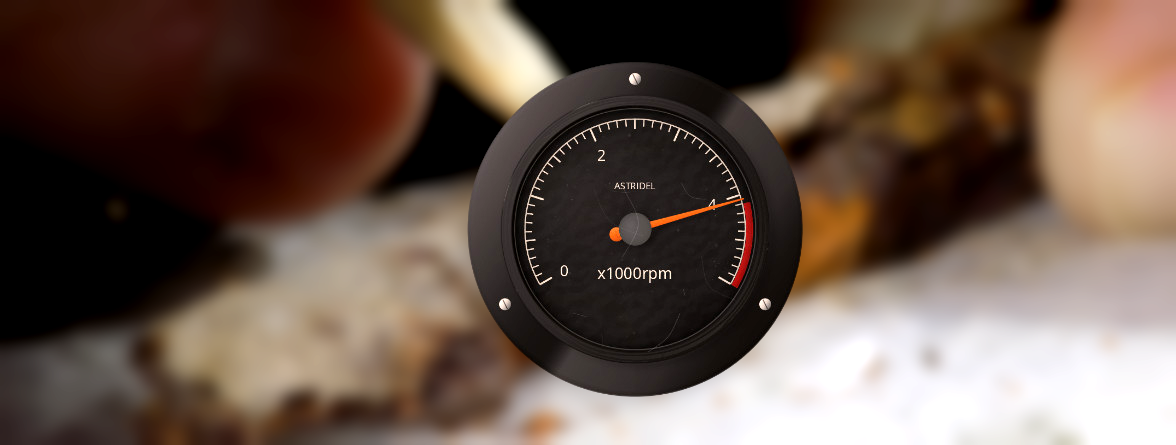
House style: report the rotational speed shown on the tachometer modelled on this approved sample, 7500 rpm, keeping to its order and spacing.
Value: 4050 rpm
